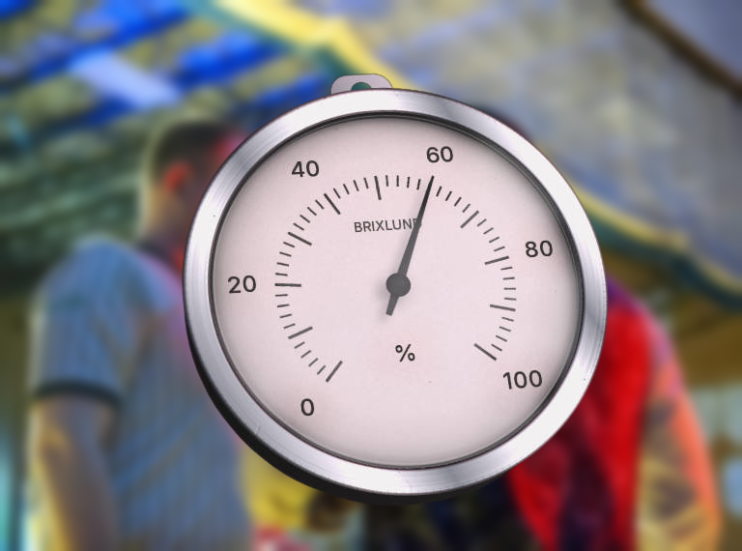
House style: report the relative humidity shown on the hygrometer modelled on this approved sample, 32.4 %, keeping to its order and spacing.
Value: 60 %
